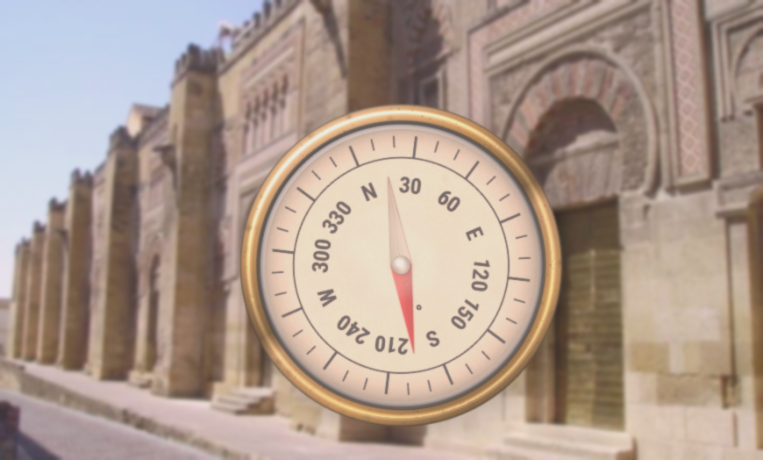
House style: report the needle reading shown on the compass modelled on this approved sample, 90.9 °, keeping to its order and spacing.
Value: 195 °
